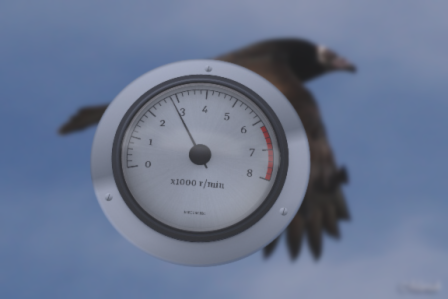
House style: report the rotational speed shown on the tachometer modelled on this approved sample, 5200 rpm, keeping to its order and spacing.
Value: 2800 rpm
